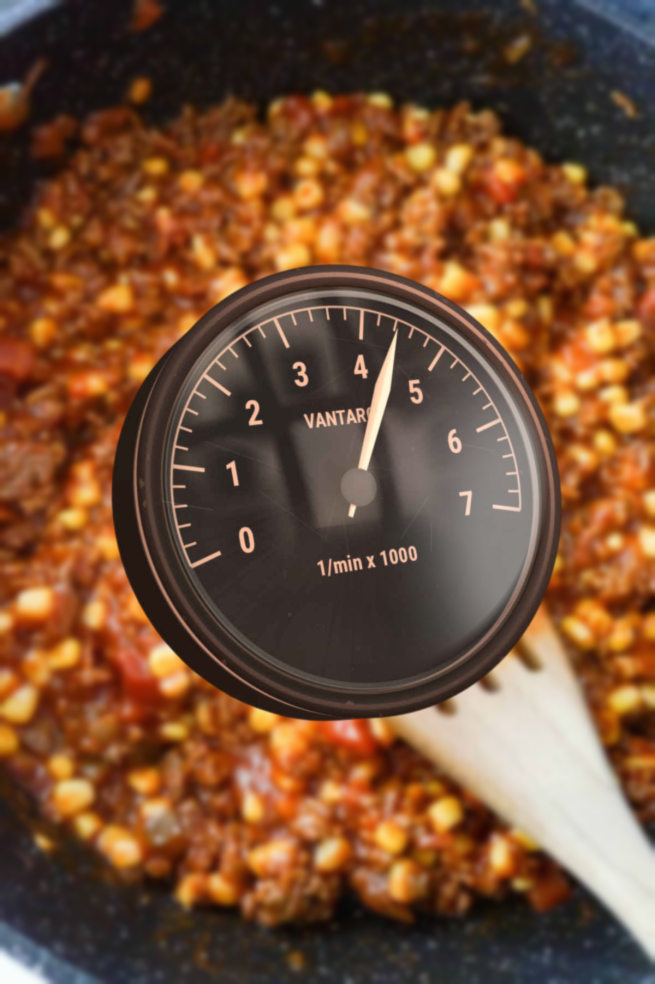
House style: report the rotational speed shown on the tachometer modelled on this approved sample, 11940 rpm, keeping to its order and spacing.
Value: 4400 rpm
